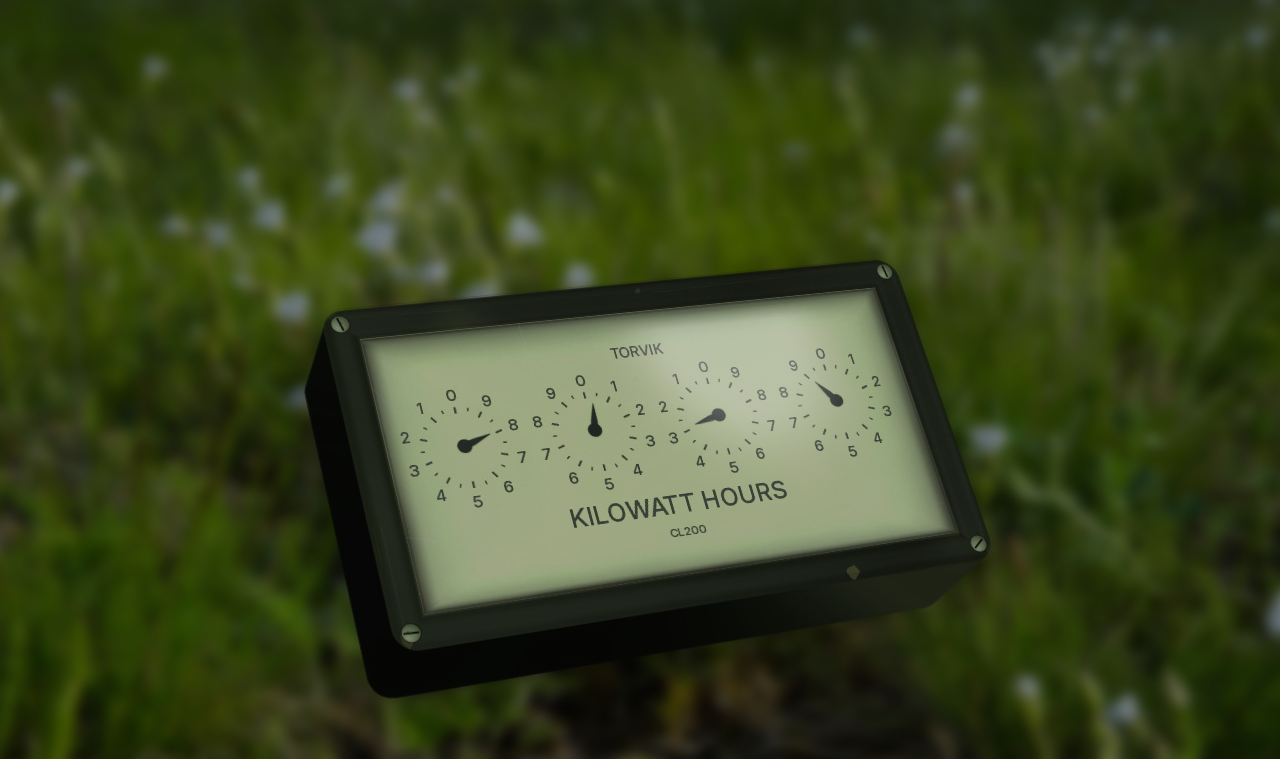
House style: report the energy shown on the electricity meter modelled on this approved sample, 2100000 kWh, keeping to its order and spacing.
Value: 8029 kWh
